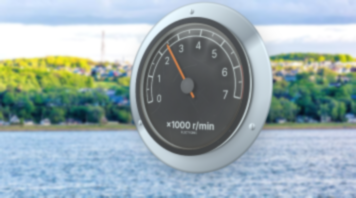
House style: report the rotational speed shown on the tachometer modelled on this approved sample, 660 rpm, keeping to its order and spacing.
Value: 2500 rpm
